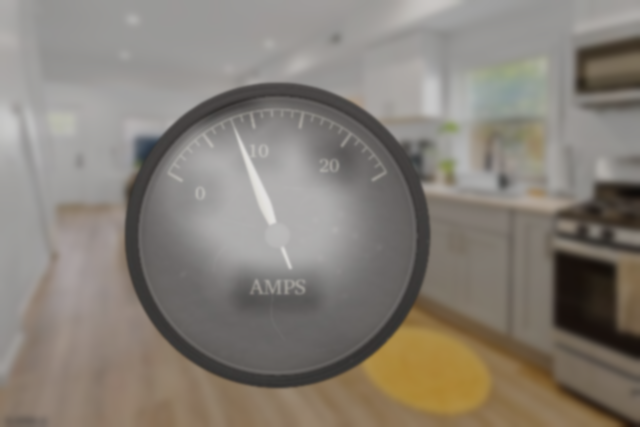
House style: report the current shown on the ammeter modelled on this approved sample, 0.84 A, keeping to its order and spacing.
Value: 8 A
